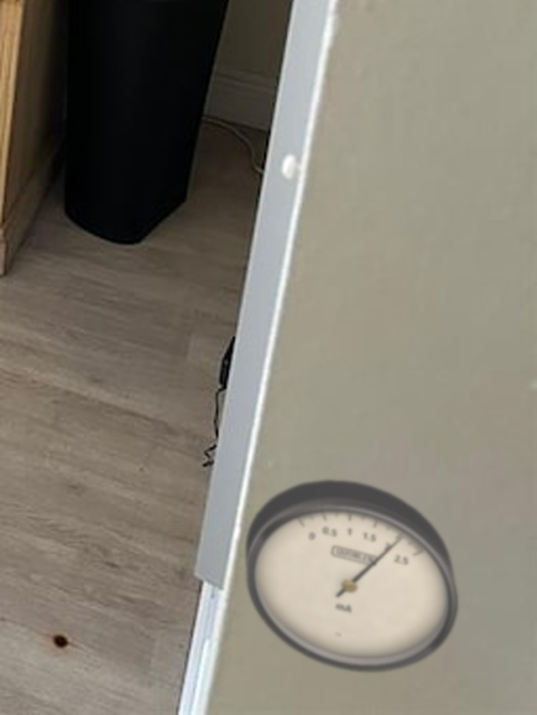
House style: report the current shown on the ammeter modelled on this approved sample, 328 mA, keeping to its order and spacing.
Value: 2 mA
